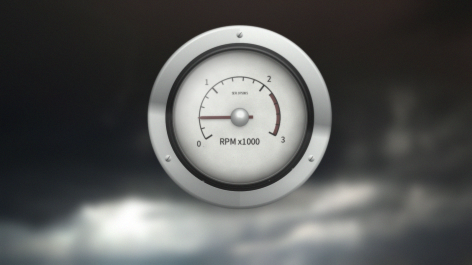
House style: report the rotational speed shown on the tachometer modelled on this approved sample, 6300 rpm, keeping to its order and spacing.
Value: 400 rpm
